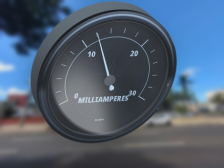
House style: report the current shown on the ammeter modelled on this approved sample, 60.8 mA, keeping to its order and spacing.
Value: 12 mA
